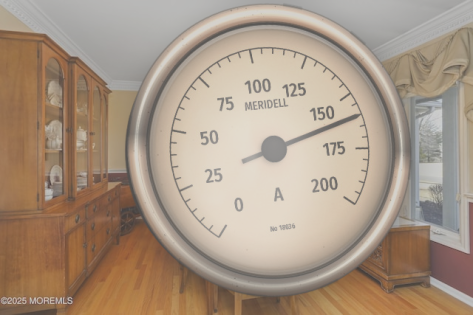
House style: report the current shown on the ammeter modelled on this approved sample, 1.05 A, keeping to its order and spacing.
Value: 160 A
